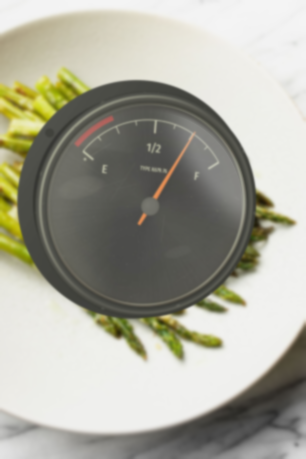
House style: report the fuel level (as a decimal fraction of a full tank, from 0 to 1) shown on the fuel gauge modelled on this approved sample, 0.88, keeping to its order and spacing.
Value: 0.75
